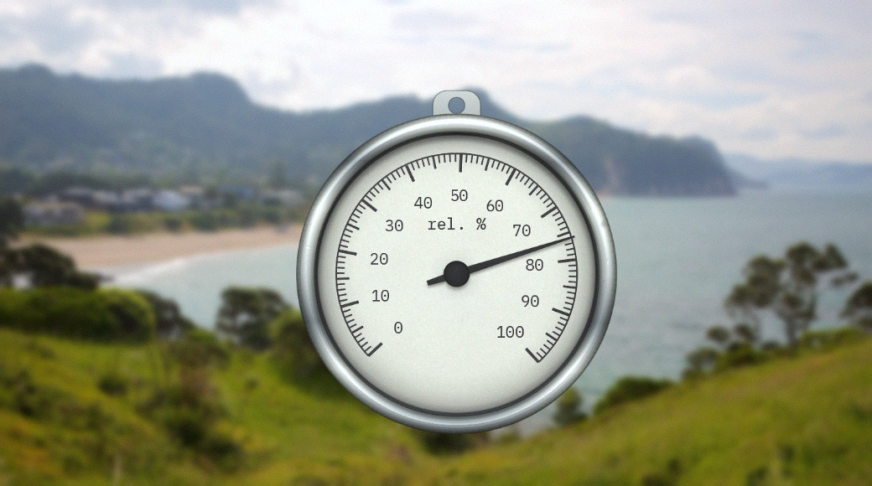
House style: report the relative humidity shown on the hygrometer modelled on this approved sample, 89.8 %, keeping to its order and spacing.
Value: 76 %
